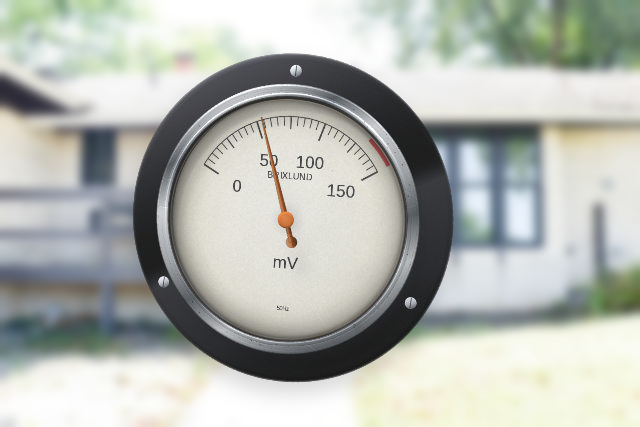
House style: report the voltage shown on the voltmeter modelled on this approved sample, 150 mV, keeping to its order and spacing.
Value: 55 mV
